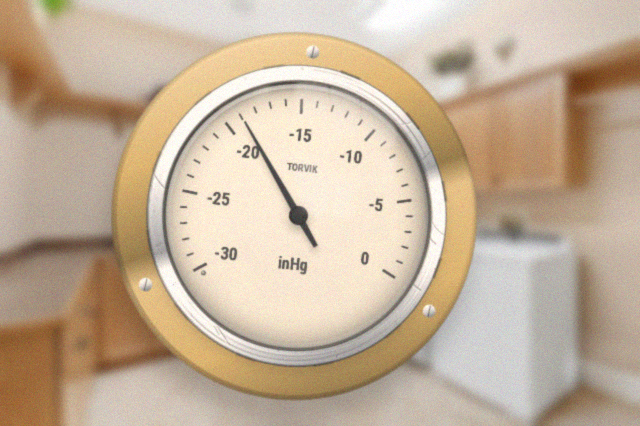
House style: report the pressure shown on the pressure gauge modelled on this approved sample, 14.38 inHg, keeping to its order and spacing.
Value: -19 inHg
